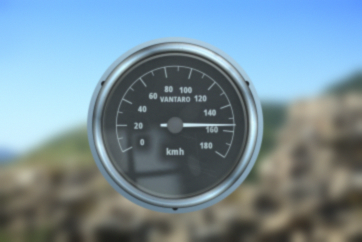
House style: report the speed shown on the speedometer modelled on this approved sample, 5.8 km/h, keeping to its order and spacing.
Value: 155 km/h
